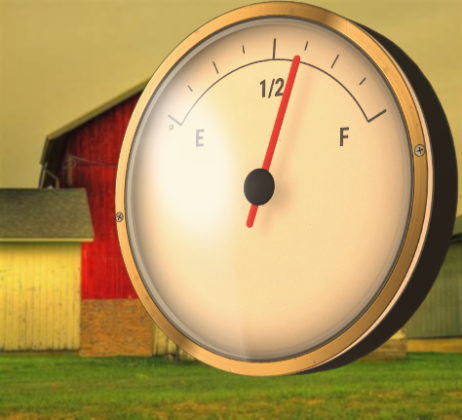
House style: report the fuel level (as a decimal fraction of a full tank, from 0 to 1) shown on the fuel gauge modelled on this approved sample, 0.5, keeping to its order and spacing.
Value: 0.625
